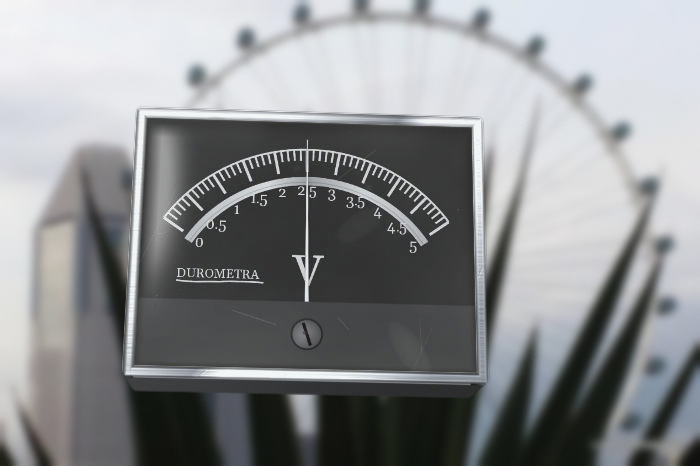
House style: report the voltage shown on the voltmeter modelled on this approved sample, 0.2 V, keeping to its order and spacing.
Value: 2.5 V
